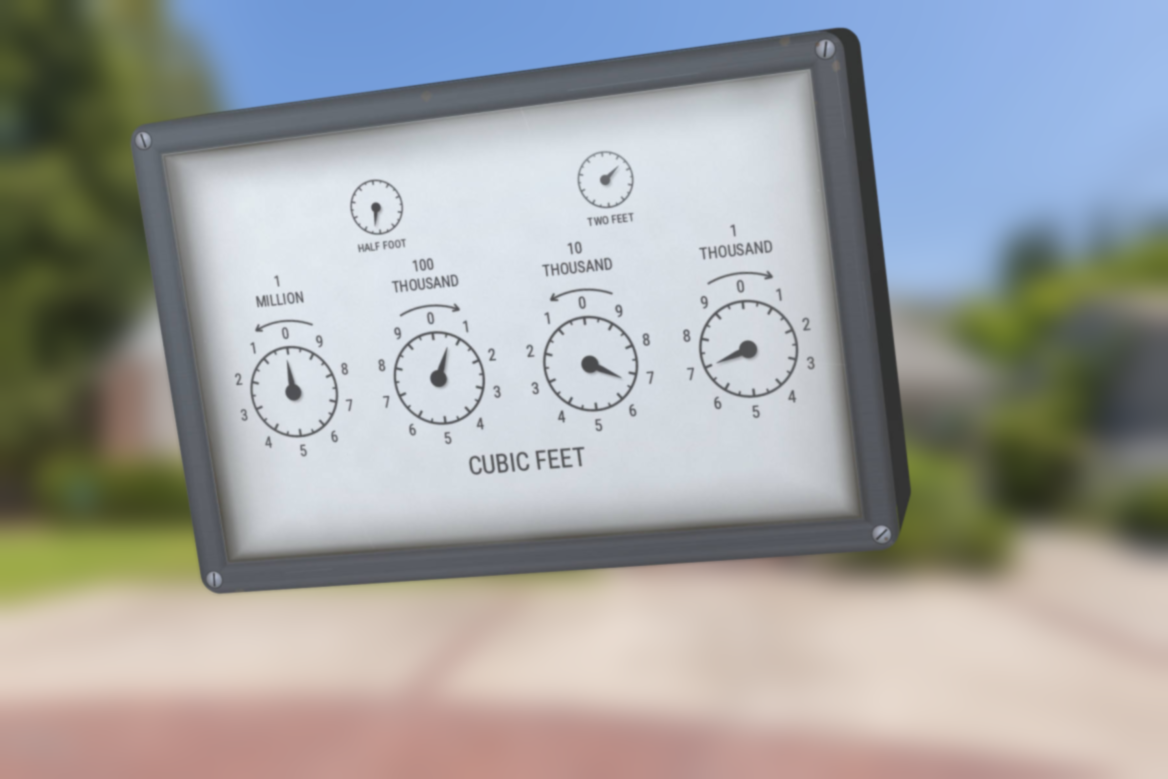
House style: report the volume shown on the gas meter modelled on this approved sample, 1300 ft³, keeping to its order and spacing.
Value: 6700 ft³
